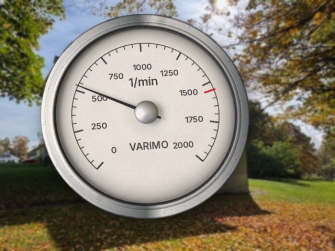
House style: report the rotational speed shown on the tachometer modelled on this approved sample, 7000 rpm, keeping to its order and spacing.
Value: 525 rpm
